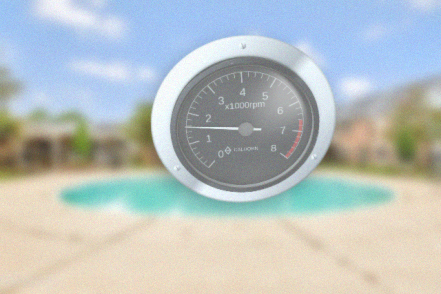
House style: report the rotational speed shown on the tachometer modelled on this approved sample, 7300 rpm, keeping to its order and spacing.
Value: 1600 rpm
